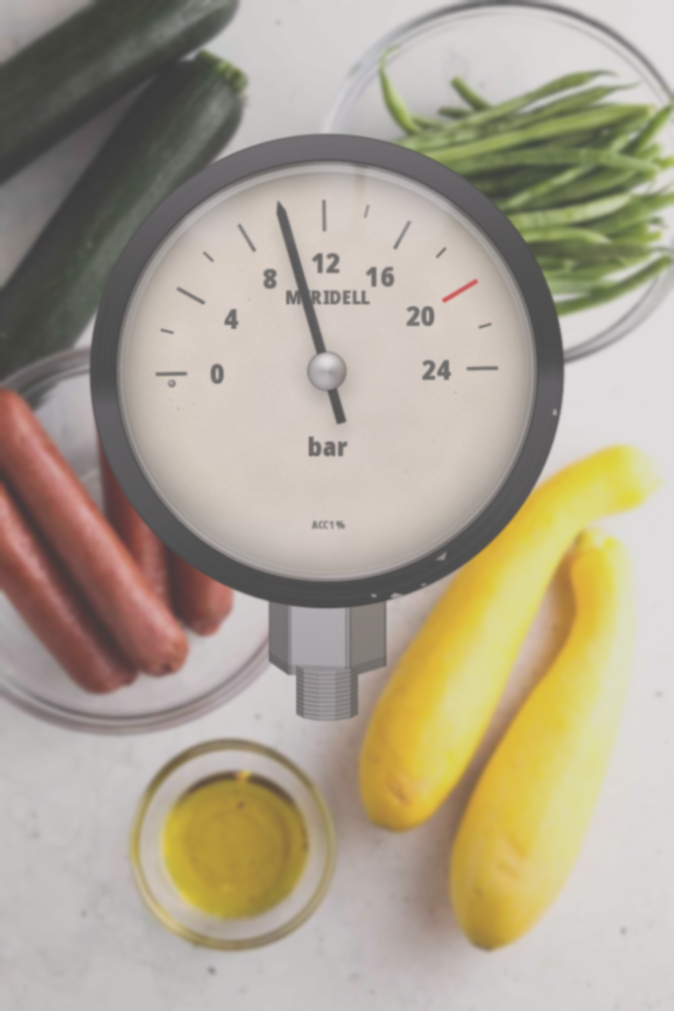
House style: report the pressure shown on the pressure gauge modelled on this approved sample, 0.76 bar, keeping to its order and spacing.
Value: 10 bar
